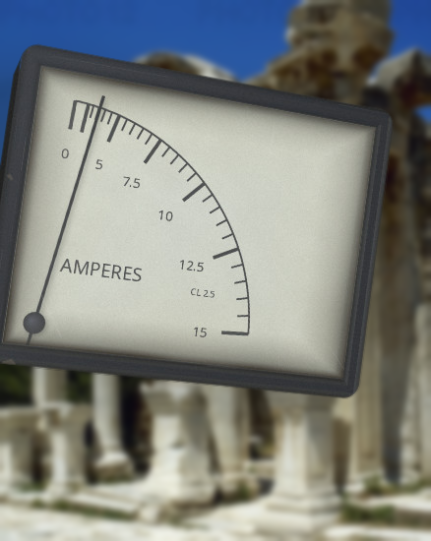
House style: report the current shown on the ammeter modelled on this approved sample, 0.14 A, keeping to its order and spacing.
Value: 3.5 A
